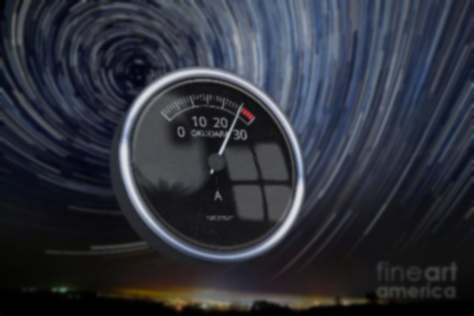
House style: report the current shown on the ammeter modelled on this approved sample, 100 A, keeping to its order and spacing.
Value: 25 A
